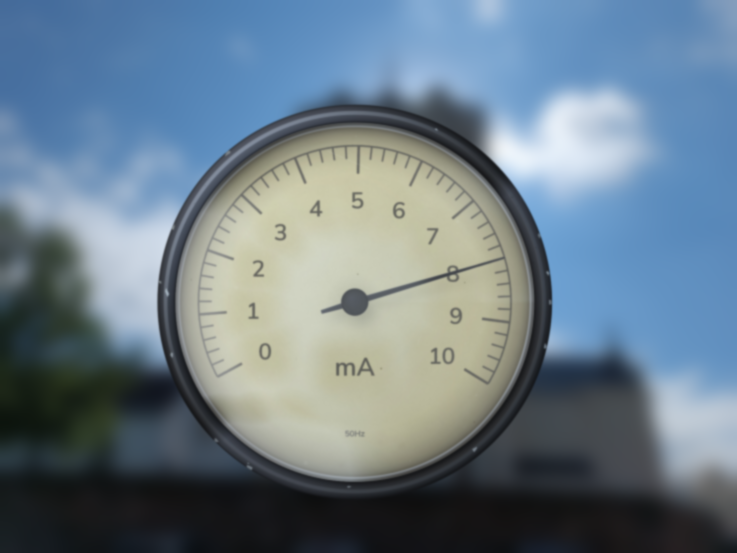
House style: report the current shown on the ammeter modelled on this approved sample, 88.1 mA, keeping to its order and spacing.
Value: 8 mA
